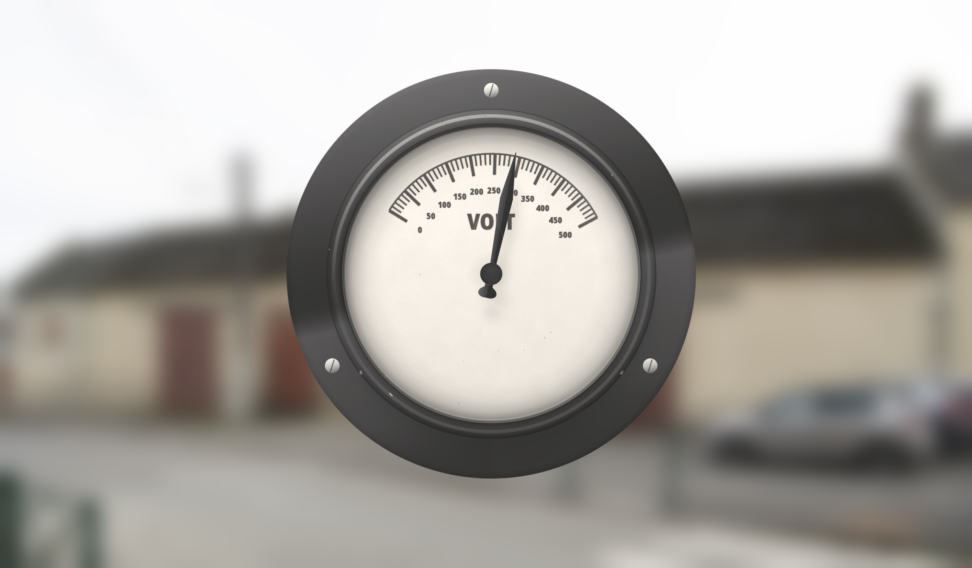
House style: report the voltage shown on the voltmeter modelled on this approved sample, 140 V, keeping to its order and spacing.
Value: 290 V
